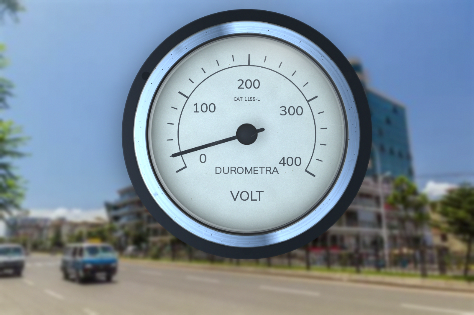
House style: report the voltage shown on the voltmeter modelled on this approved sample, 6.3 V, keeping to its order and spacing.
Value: 20 V
